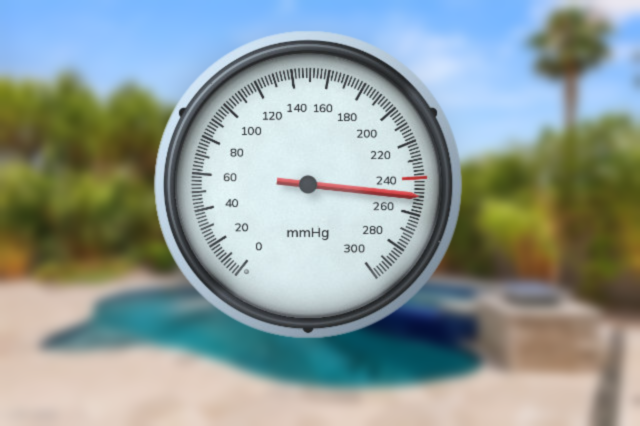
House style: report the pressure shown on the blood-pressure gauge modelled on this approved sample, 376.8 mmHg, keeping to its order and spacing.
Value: 250 mmHg
